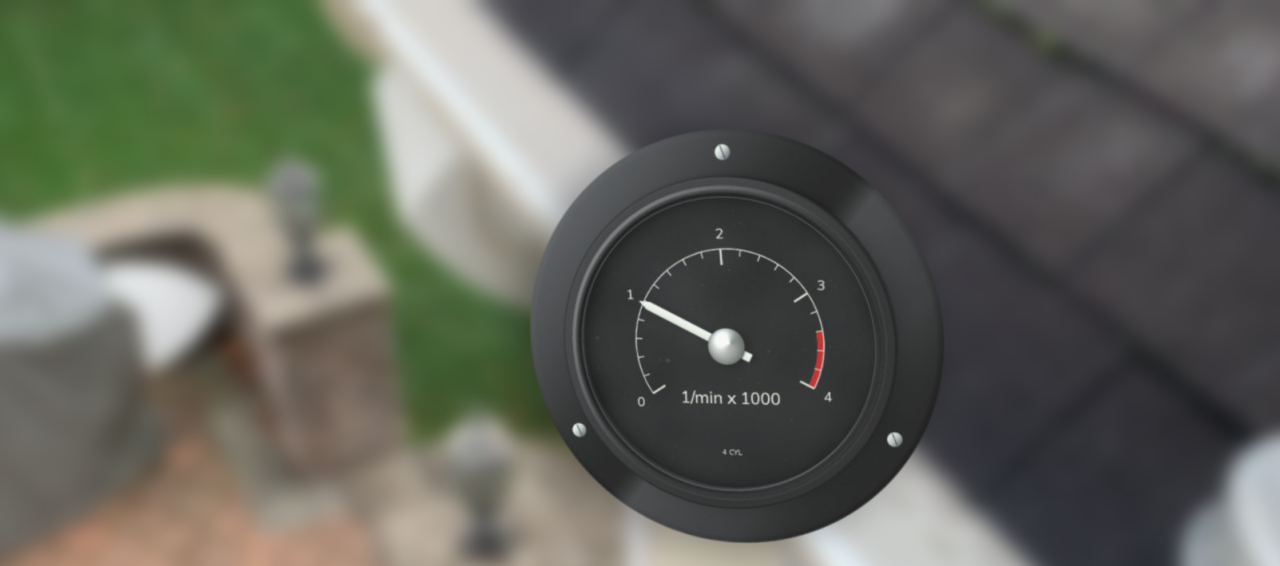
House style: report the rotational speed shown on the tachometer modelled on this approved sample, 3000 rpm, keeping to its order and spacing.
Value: 1000 rpm
